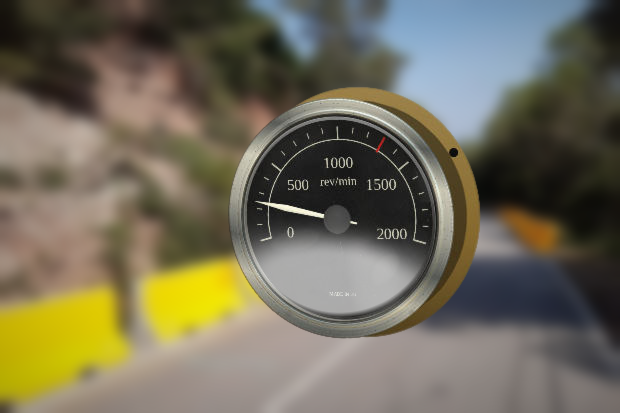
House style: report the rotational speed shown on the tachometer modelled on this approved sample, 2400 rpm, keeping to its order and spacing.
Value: 250 rpm
